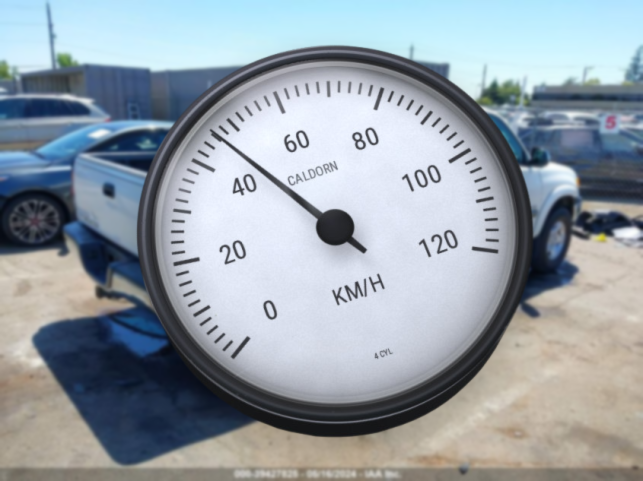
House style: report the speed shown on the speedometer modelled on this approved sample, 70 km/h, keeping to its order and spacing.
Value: 46 km/h
